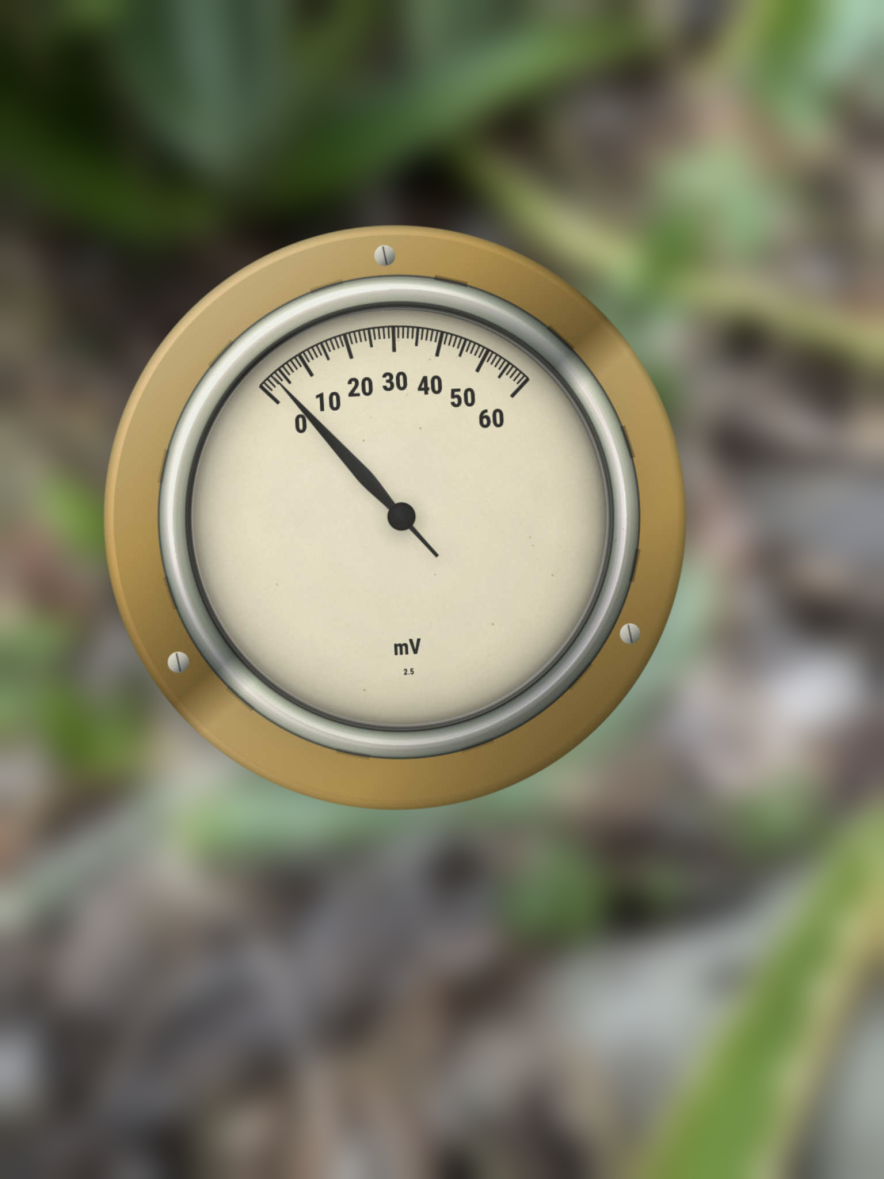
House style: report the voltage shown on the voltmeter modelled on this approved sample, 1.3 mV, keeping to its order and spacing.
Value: 3 mV
